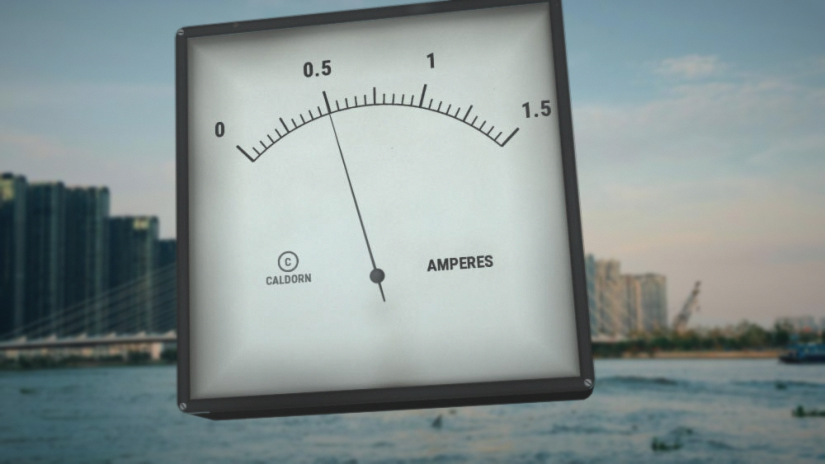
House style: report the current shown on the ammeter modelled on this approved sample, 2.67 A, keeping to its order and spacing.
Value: 0.5 A
